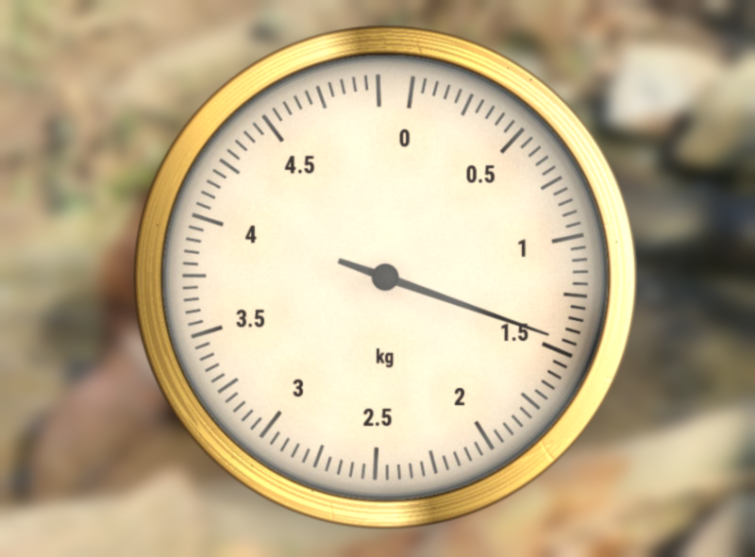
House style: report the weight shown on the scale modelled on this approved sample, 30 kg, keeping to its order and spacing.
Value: 1.45 kg
